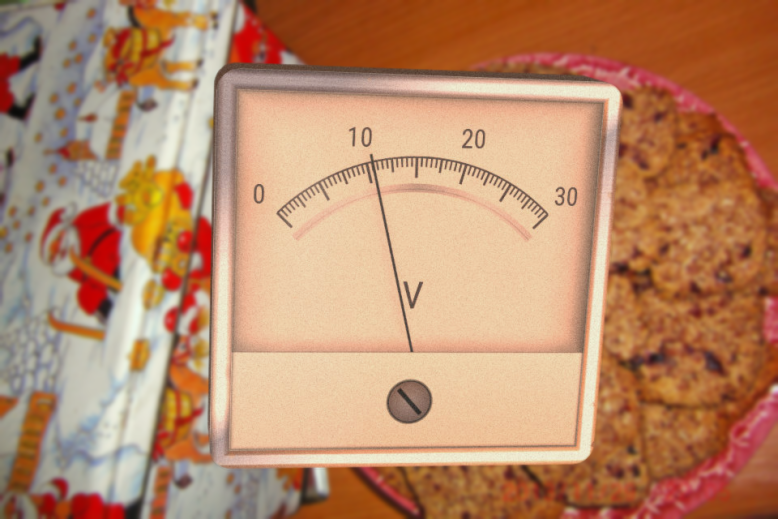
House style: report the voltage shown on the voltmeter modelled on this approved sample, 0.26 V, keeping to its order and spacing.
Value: 10.5 V
